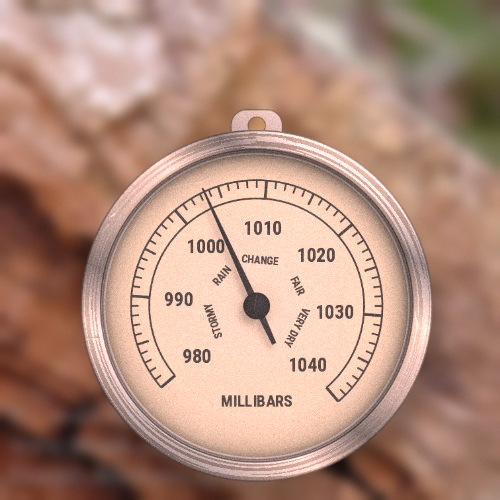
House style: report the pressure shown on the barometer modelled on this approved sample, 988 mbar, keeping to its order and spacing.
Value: 1003.5 mbar
